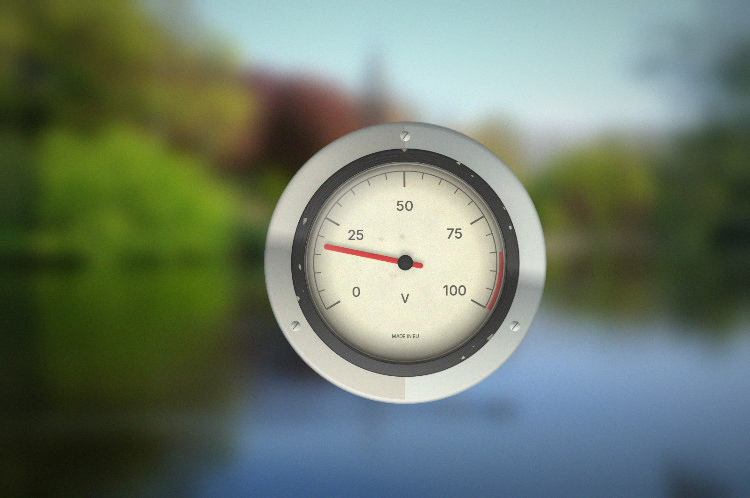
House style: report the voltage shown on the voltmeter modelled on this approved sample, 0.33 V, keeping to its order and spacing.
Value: 17.5 V
